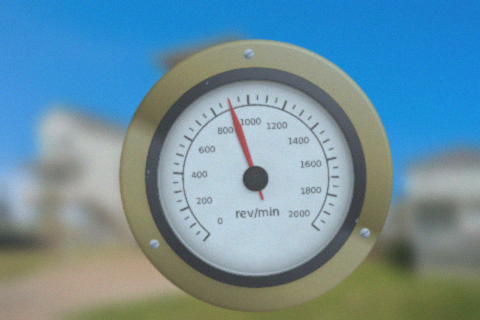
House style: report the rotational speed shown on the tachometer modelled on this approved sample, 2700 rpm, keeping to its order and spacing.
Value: 900 rpm
